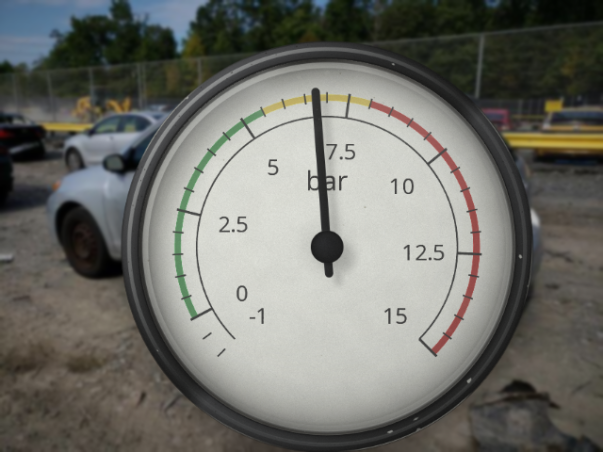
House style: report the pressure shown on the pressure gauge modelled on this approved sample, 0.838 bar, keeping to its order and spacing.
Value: 6.75 bar
